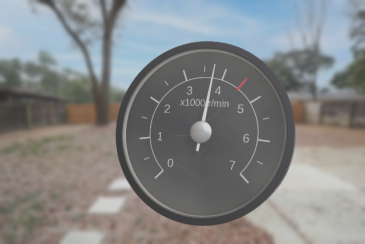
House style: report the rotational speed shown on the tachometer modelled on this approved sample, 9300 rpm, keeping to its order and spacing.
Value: 3750 rpm
